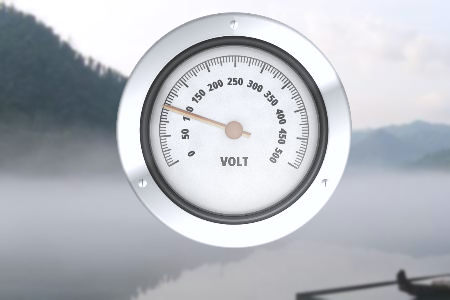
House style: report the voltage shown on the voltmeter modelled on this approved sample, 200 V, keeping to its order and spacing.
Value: 100 V
